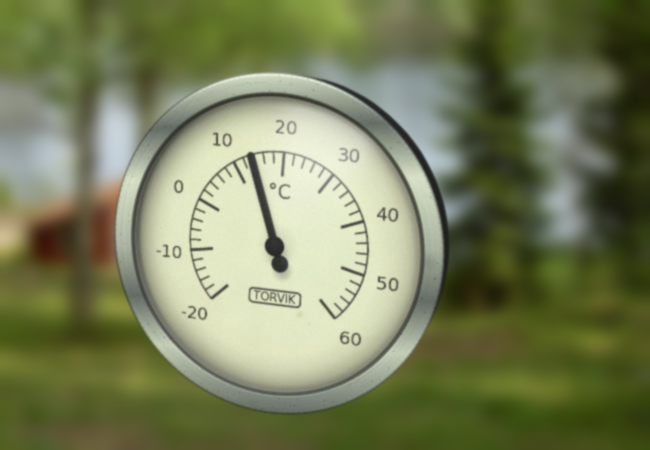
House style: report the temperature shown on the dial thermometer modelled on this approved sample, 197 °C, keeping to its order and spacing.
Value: 14 °C
